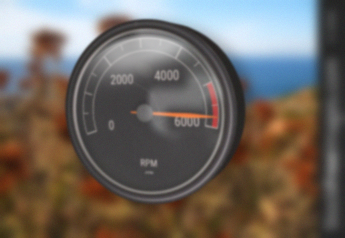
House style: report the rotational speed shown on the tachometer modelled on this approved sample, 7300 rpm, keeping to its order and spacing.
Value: 5750 rpm
